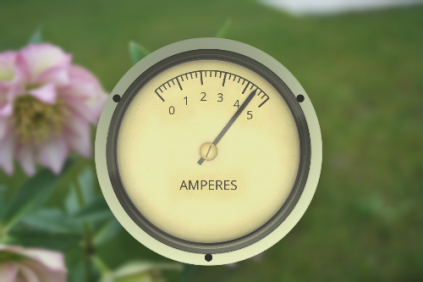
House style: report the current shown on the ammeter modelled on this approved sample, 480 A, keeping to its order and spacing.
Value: 4.4 A
